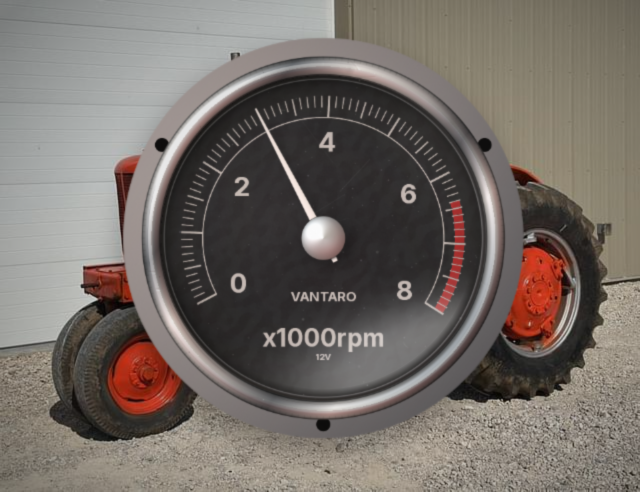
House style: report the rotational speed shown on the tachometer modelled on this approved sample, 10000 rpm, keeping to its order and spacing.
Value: 3000 rpm
